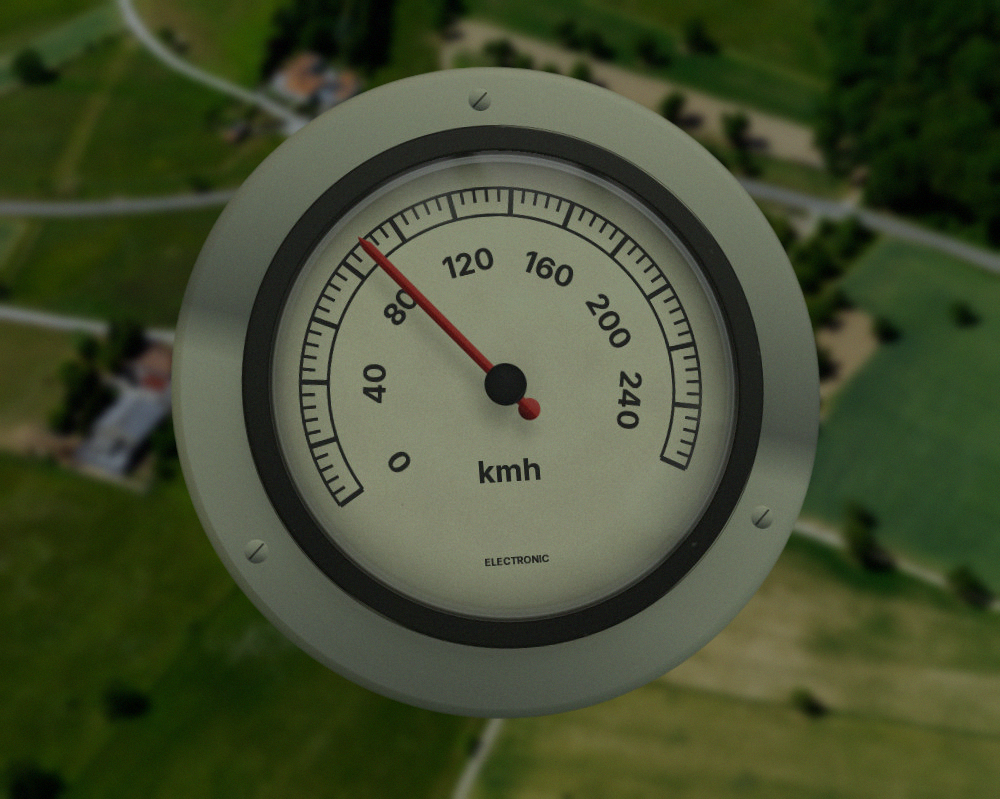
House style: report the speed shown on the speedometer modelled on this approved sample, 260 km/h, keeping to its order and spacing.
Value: 88 km/h
